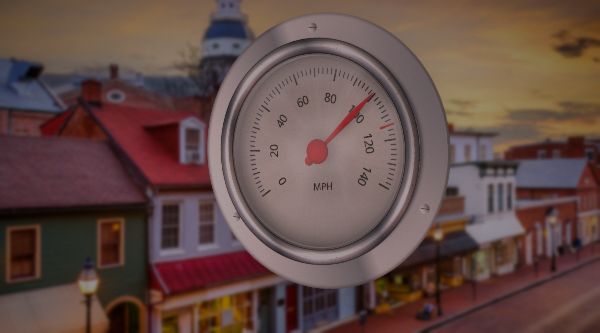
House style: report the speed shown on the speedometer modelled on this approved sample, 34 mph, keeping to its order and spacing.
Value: 100 mph
